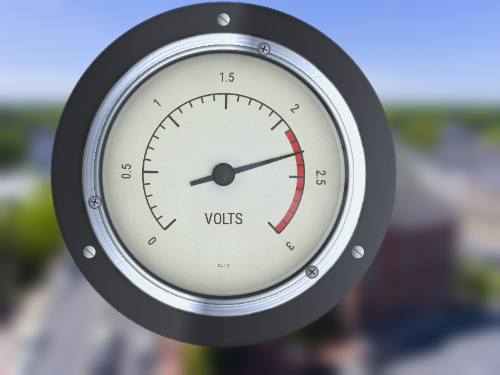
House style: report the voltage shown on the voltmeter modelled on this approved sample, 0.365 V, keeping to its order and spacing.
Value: 2.3 V
